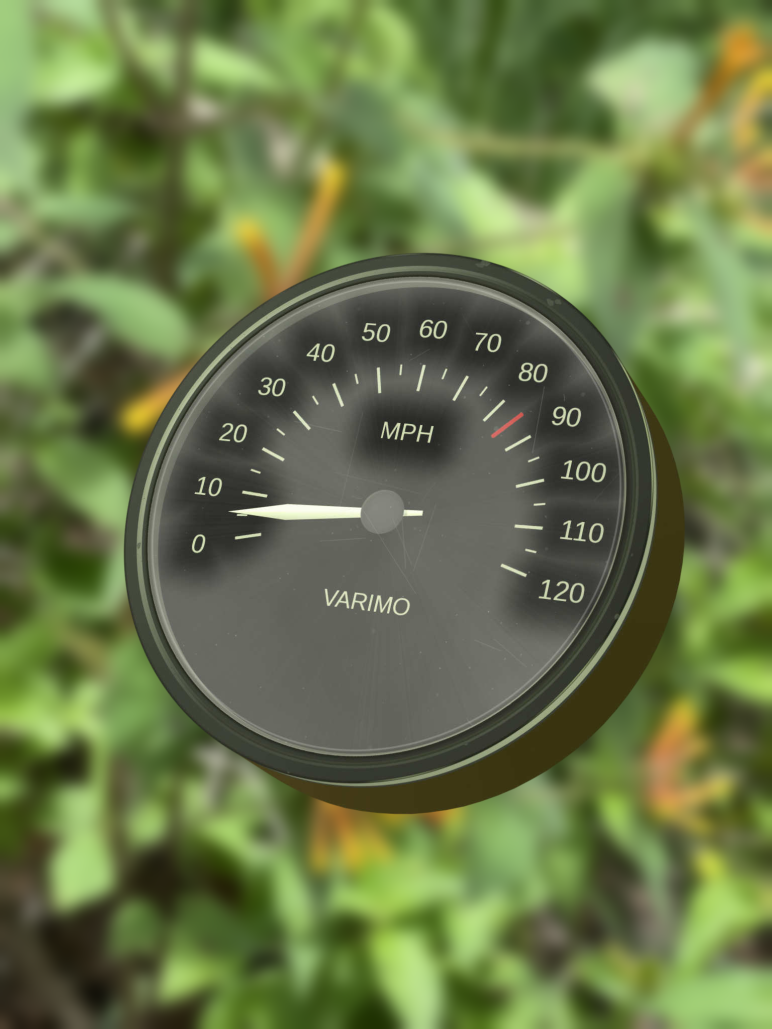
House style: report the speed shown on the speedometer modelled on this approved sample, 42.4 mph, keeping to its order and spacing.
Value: 5 mph
